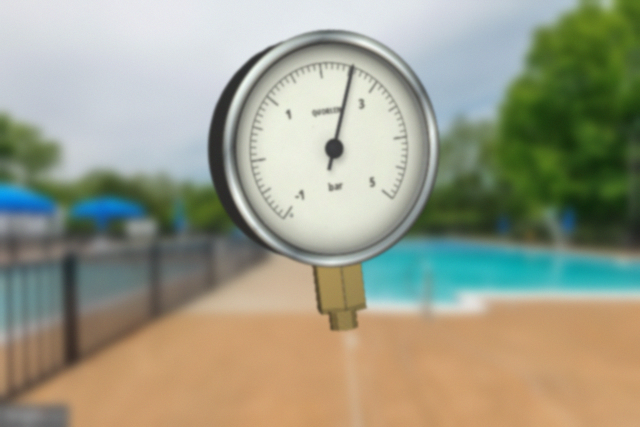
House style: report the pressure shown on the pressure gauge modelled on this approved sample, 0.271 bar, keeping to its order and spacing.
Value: 2.5 bar
